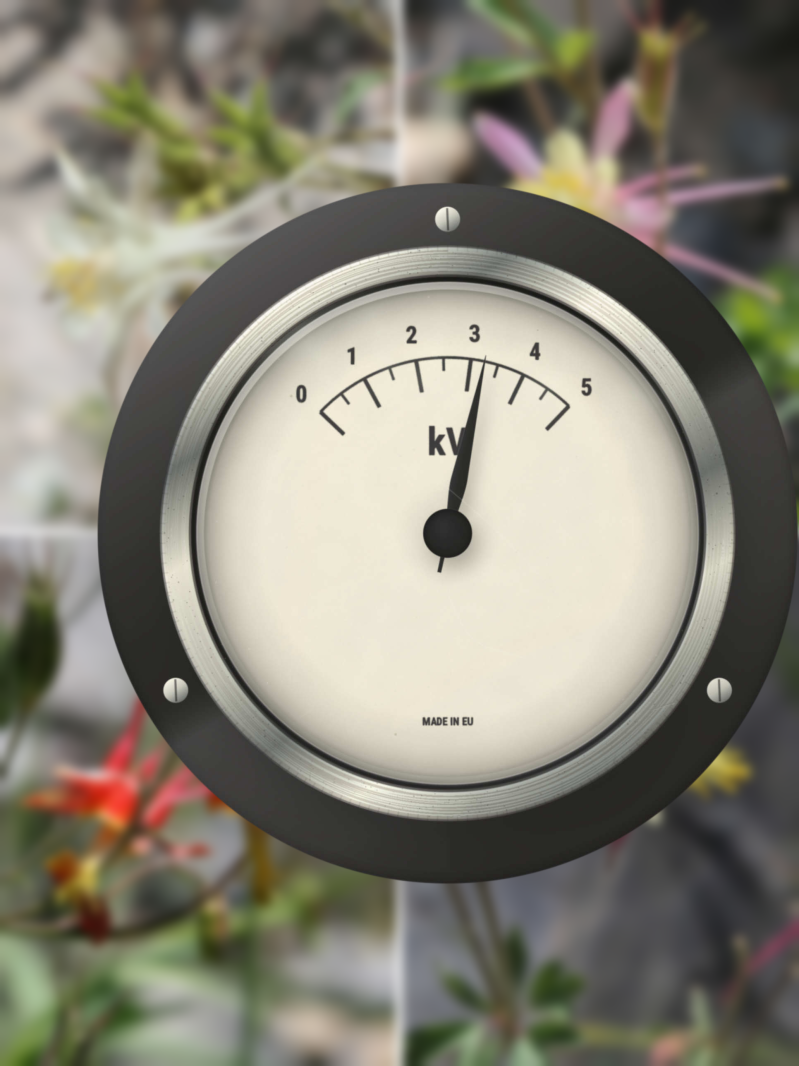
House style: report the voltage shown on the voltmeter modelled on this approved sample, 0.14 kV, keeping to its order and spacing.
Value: 3.25 kV
